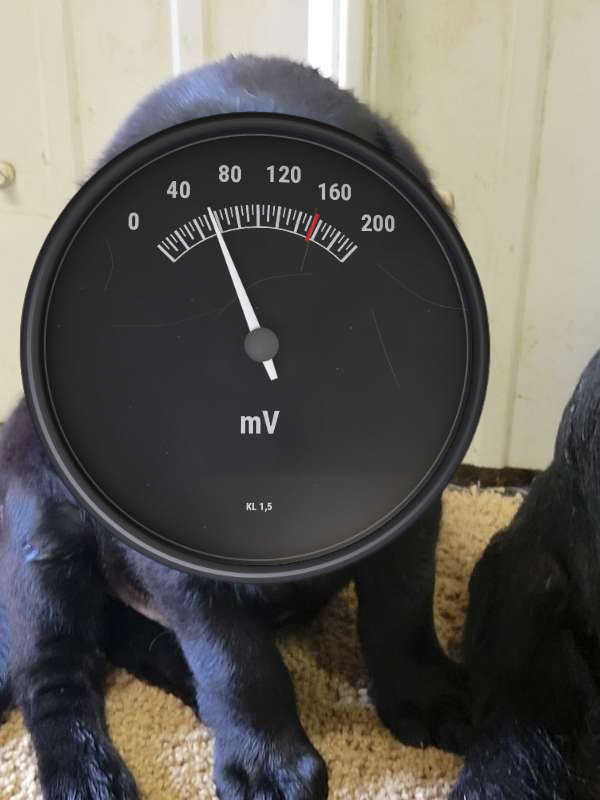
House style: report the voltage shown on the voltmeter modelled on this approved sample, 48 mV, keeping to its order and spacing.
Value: 55 mV
